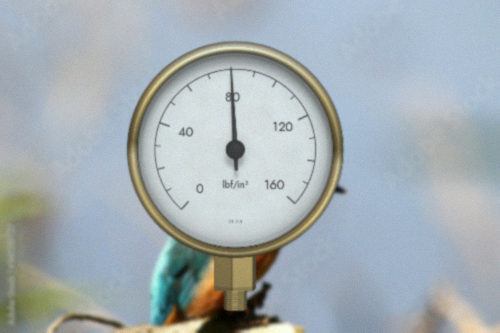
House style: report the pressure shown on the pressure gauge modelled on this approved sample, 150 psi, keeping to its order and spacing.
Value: 80 psi
